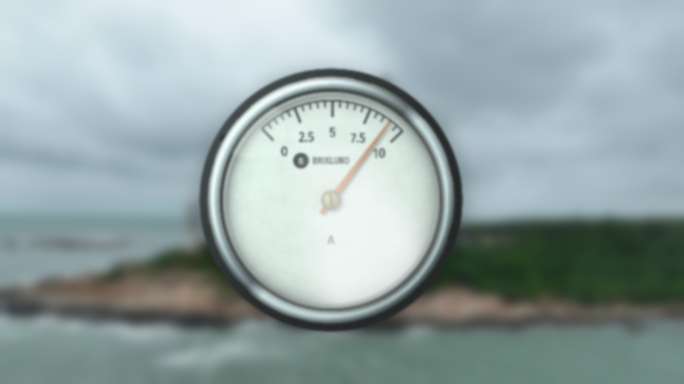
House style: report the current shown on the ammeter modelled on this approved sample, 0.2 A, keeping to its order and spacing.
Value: 9 A
